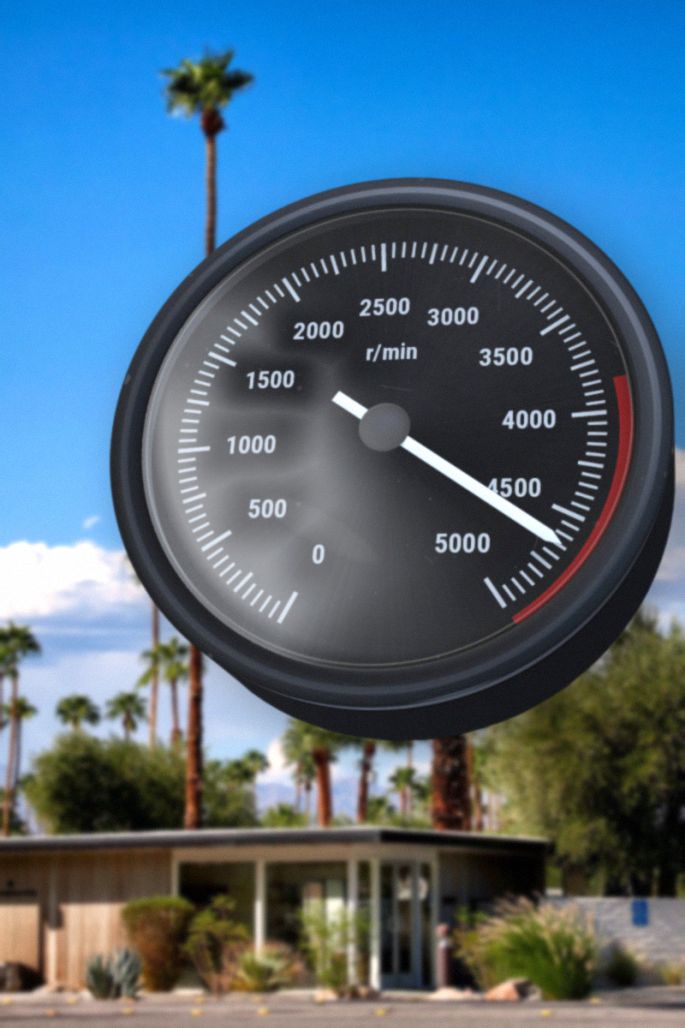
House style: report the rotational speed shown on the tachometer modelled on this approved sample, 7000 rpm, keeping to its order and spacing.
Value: 4650 rpm
